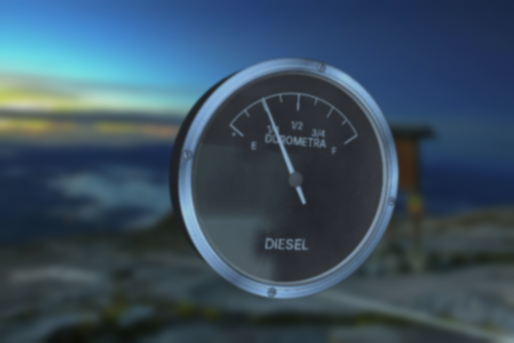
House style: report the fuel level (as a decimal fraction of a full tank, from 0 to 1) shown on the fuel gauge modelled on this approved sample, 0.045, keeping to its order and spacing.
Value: 0.25
